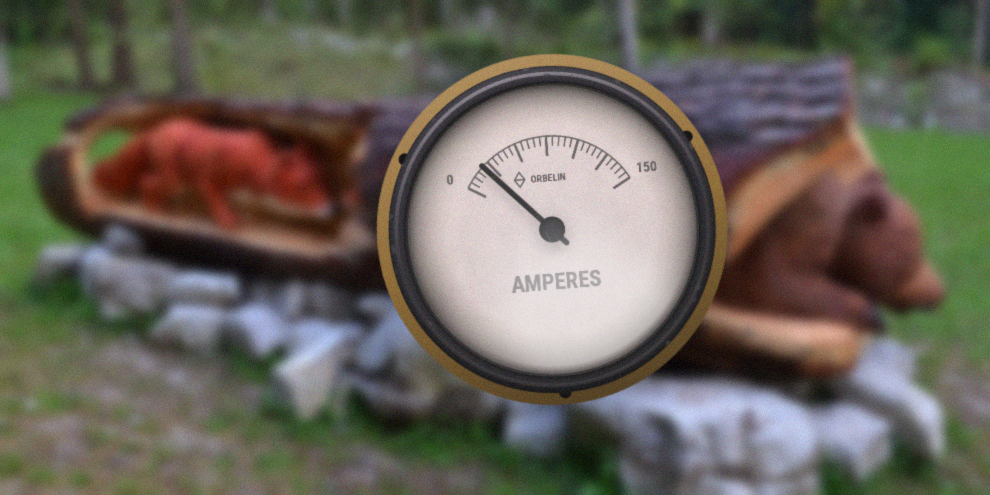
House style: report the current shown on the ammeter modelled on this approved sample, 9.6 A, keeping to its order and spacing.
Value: 20 A
